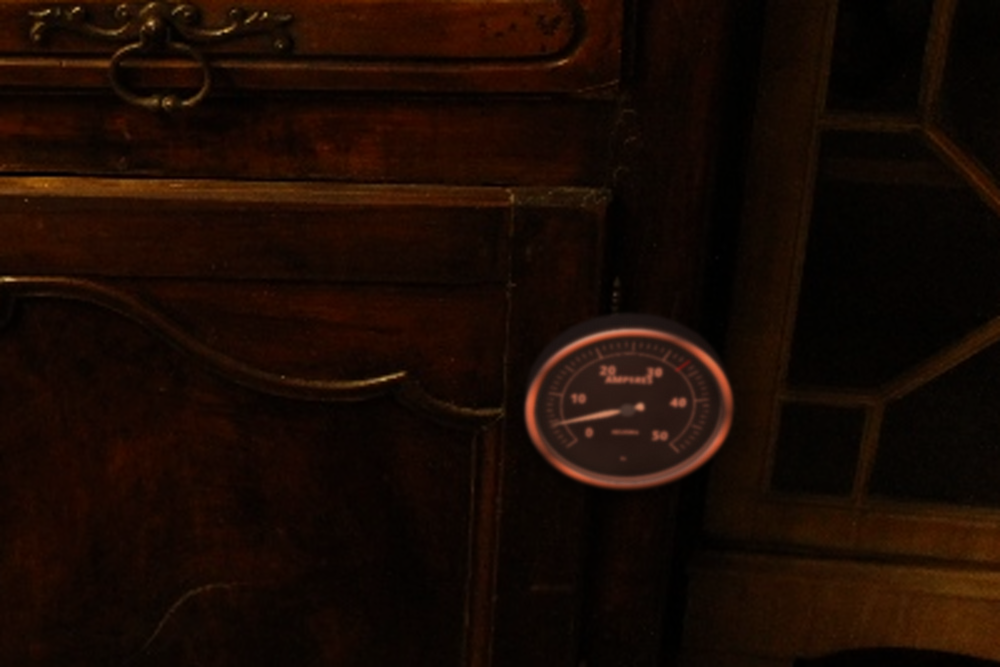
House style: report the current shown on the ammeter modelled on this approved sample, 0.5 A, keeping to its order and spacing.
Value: 5 A
